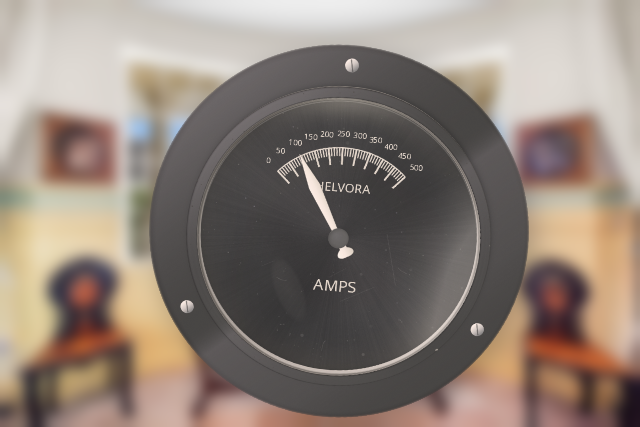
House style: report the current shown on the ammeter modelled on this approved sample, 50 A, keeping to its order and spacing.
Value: 100 A
